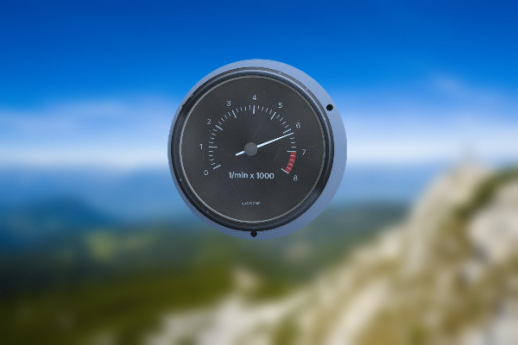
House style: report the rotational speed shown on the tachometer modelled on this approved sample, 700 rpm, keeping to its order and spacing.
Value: 6200 rpm
